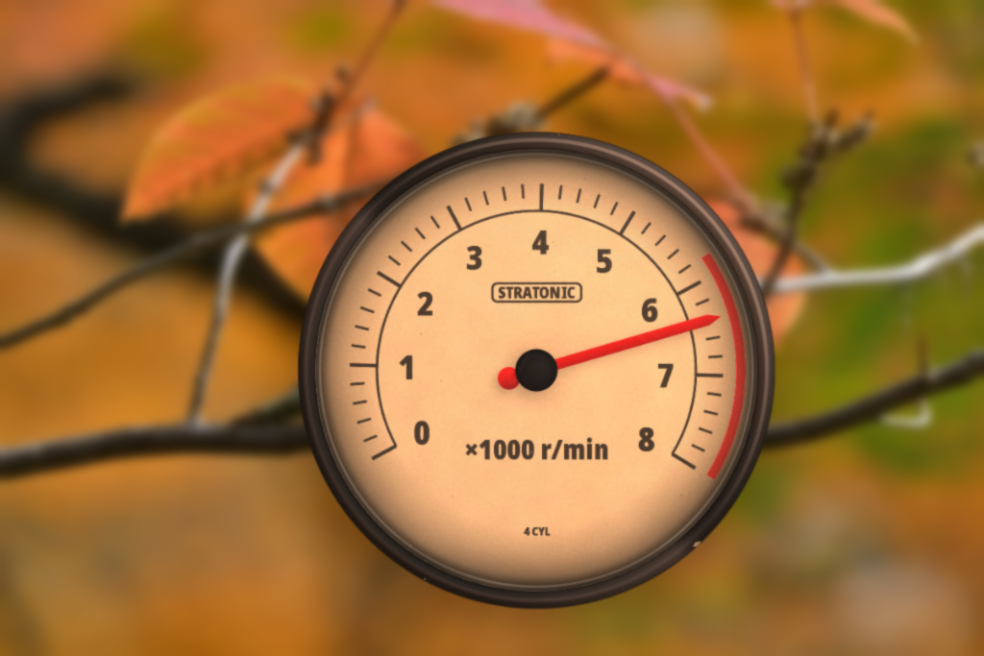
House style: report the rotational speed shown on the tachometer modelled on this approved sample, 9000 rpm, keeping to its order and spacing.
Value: 6400 rpm
